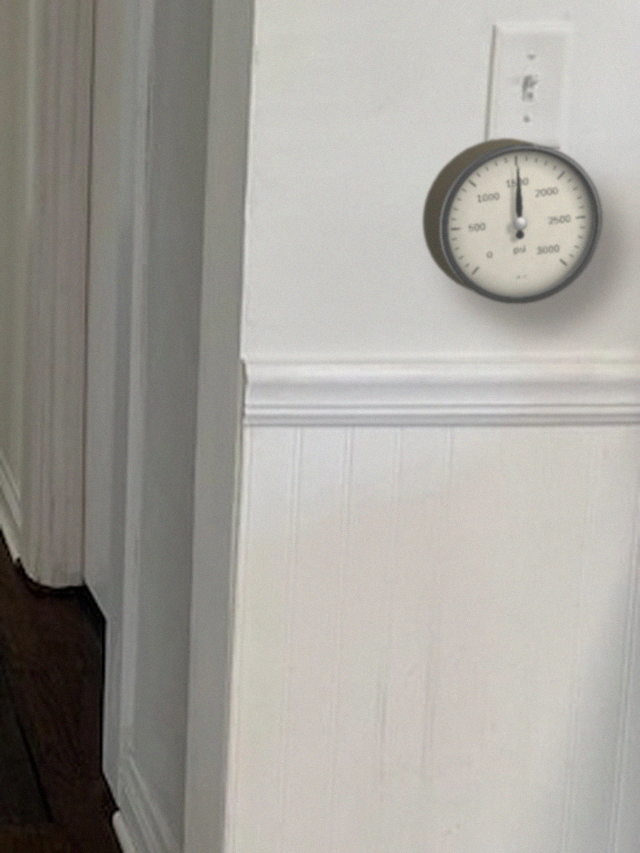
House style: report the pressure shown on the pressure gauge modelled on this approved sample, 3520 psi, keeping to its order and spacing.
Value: 1500 psi
